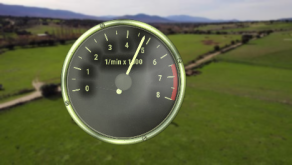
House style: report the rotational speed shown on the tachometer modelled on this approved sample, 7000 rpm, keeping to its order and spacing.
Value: 4750 rpm
